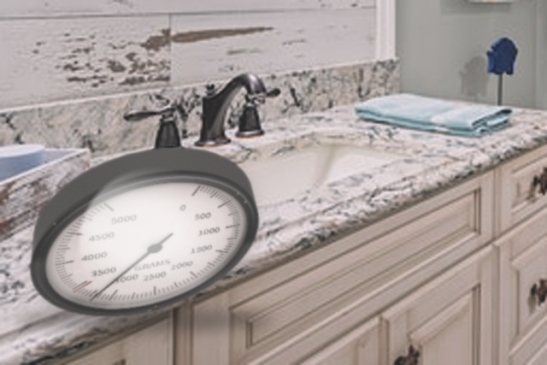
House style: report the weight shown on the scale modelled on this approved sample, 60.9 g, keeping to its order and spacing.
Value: 3250 g
